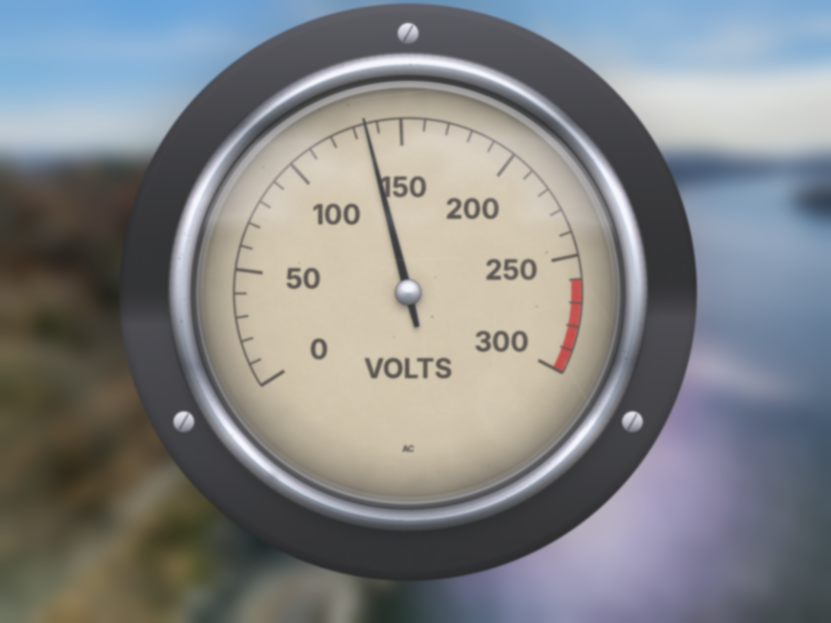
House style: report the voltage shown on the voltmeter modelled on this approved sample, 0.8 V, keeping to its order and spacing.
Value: 135 V
